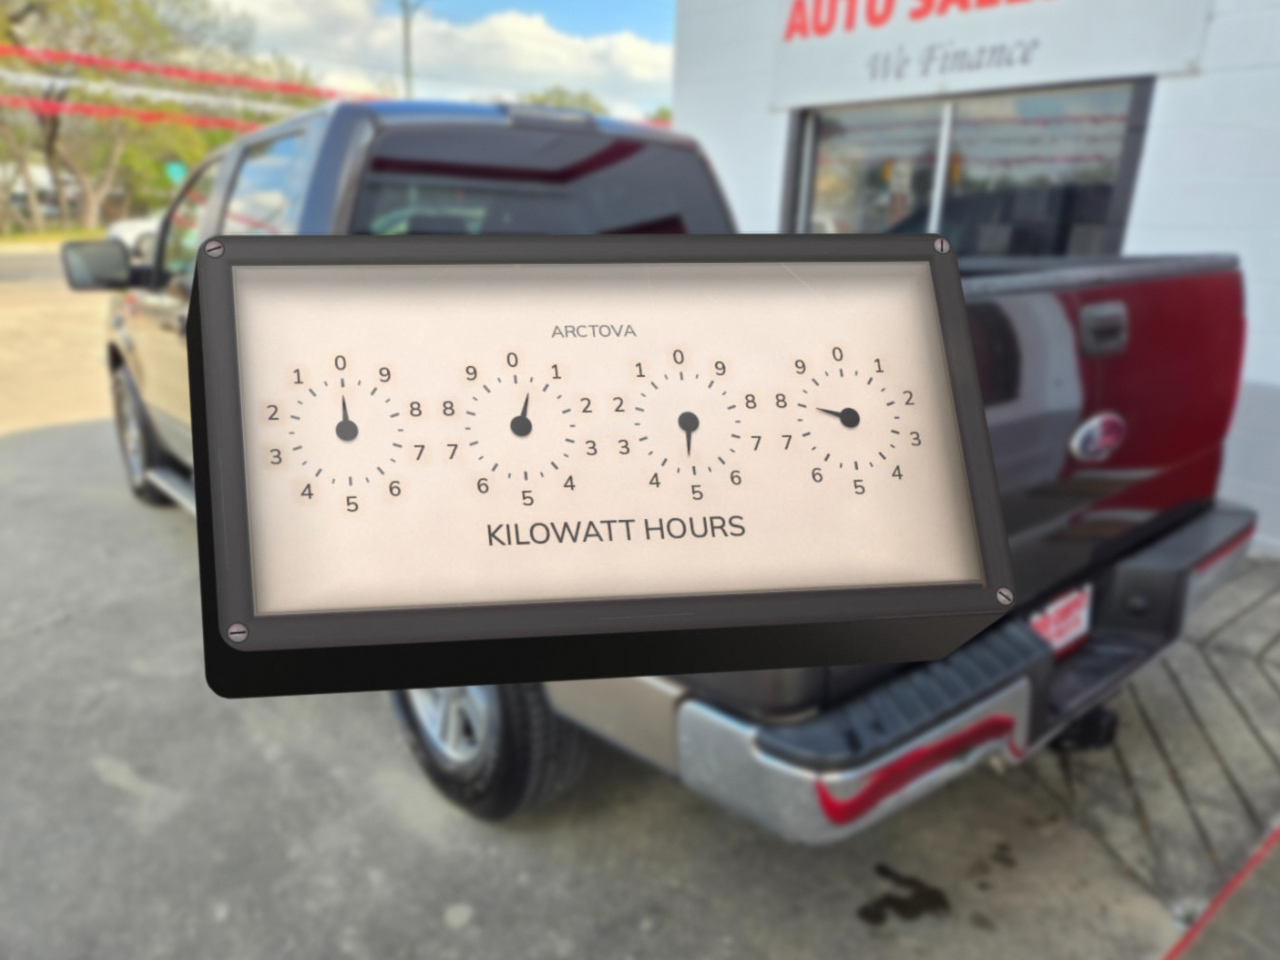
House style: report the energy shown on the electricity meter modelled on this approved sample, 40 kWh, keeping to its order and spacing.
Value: 48 kWh
